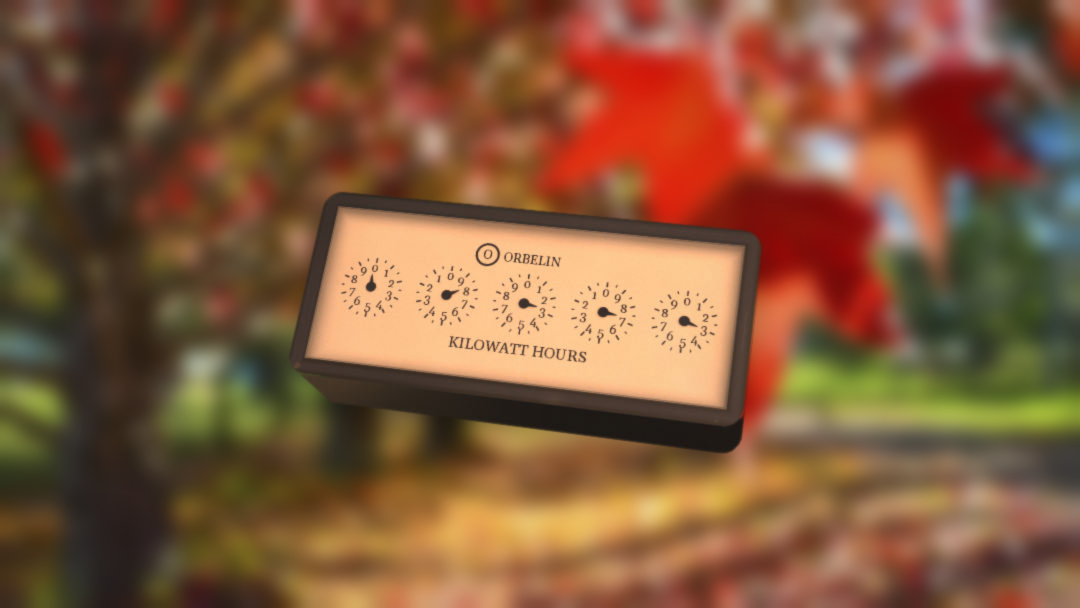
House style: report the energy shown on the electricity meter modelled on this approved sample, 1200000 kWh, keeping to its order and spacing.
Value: 98273 kWh
